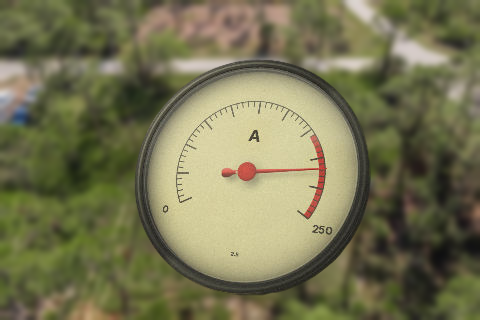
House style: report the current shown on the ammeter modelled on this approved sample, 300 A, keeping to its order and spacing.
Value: 210 A
